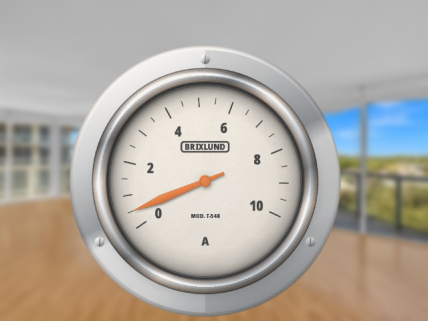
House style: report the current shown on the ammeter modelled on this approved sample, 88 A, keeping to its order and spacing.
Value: 0.5 A
